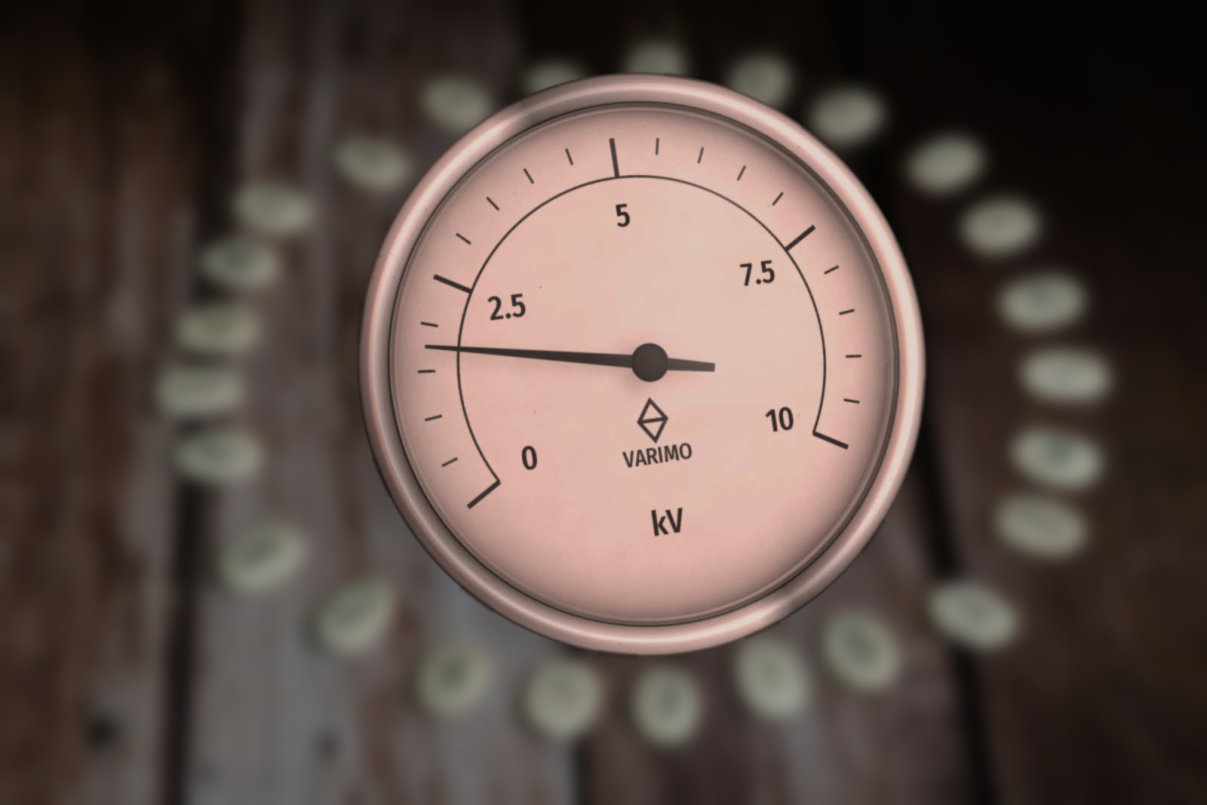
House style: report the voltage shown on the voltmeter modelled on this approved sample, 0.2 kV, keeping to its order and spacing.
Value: 1.75 kV
